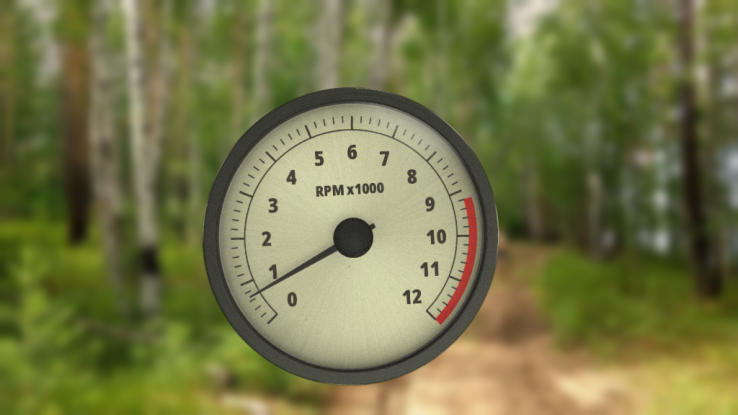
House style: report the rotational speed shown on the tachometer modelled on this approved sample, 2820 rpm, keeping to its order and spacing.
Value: 700 rpm
